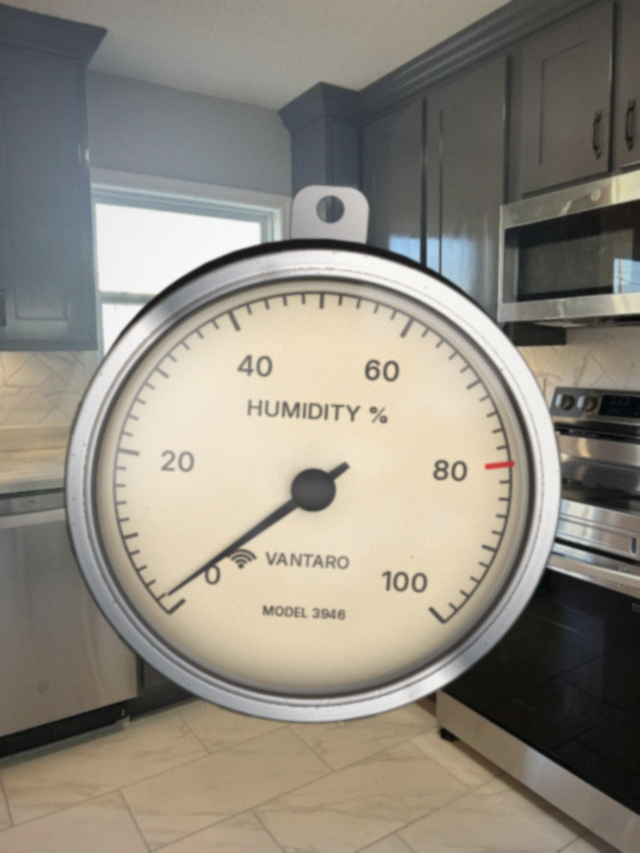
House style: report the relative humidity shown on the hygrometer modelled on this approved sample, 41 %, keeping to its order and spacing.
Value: 2 %
